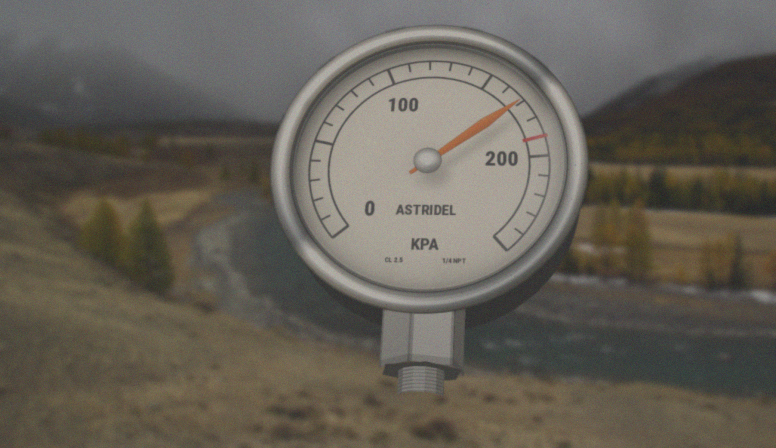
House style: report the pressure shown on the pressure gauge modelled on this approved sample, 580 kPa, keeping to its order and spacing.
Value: 170 kPa
